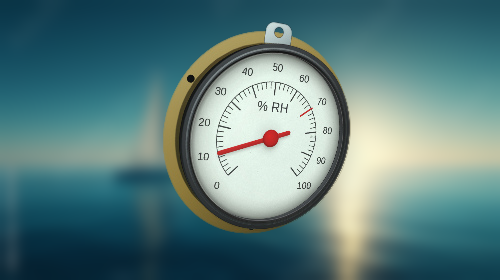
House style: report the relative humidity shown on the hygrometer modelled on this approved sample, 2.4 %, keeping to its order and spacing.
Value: 10 %
